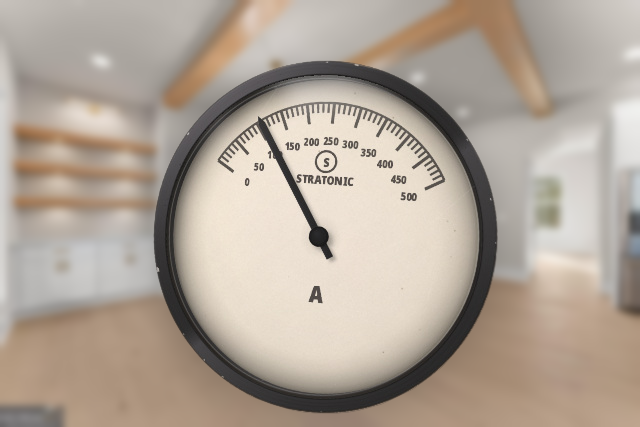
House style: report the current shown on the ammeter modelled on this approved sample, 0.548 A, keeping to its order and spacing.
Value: 110 A
